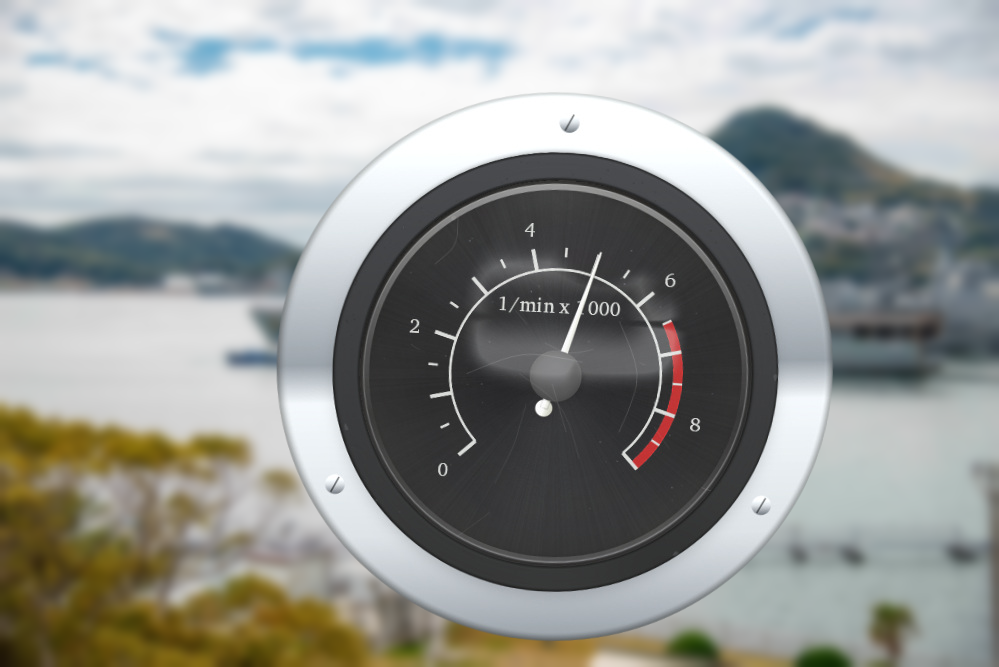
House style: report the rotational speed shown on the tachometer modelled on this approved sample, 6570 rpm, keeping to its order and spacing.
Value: 5000 rpm
